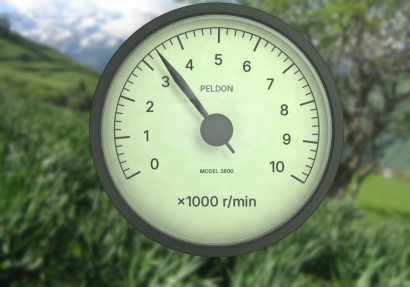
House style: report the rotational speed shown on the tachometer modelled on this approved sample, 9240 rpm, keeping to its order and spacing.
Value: 3400 rpm
